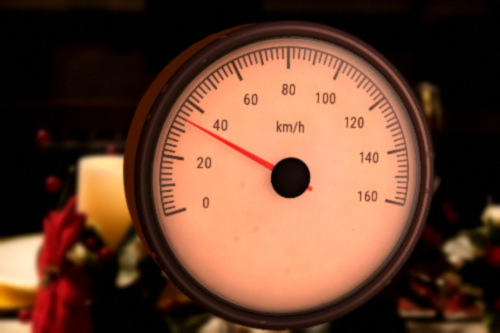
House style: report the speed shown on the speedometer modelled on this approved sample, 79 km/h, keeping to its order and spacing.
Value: 34 km/h
